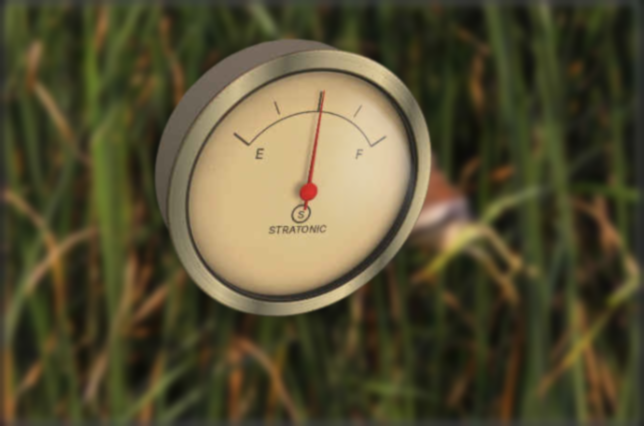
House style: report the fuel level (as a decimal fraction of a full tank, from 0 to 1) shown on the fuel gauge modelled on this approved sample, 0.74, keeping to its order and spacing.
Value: 0.5
